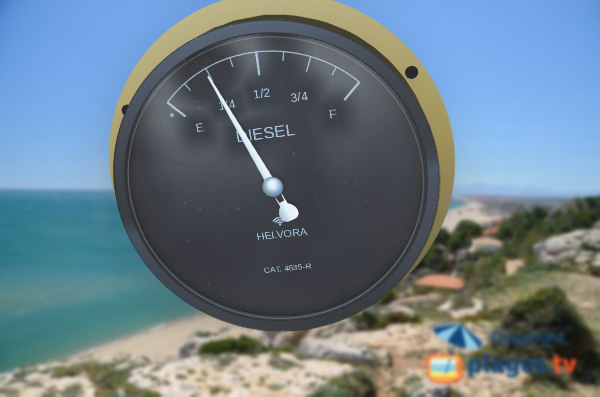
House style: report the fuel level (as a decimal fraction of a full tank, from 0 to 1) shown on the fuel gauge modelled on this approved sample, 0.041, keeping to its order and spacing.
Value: 0.25
